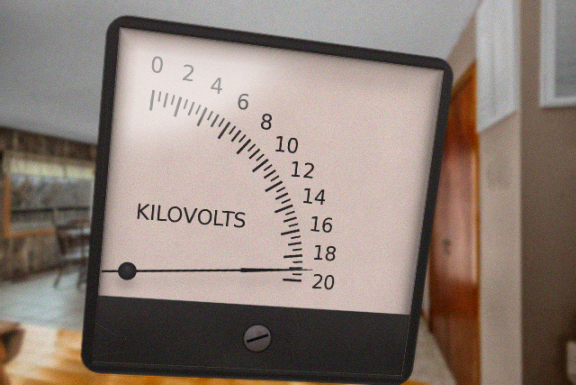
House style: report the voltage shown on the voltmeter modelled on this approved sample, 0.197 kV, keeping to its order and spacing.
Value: 19 kV
